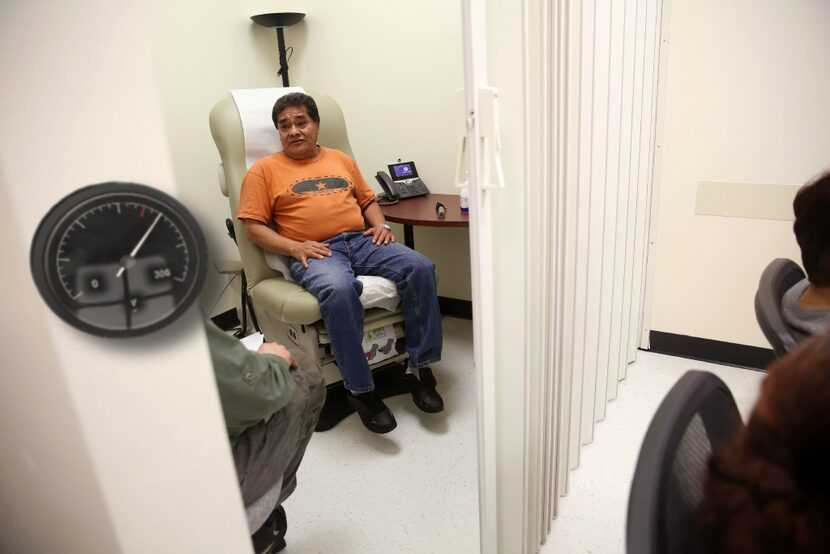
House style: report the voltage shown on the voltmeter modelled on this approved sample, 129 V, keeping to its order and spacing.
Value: 200 V
